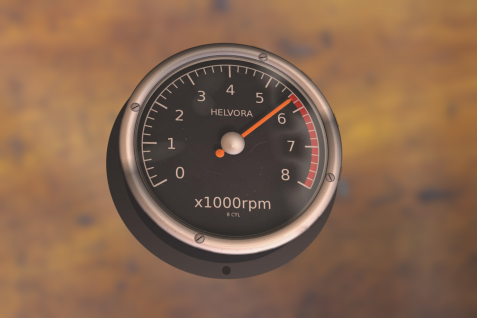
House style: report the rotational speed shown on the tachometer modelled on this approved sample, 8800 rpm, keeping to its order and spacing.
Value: 5700 rpm
